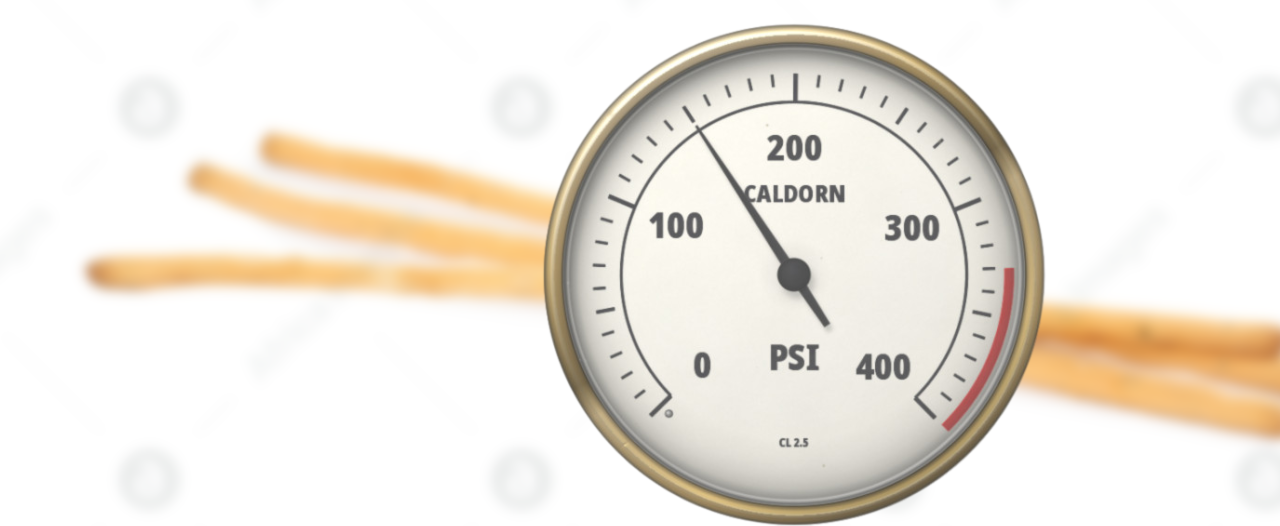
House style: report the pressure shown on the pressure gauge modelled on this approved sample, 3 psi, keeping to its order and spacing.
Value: 150 psi
